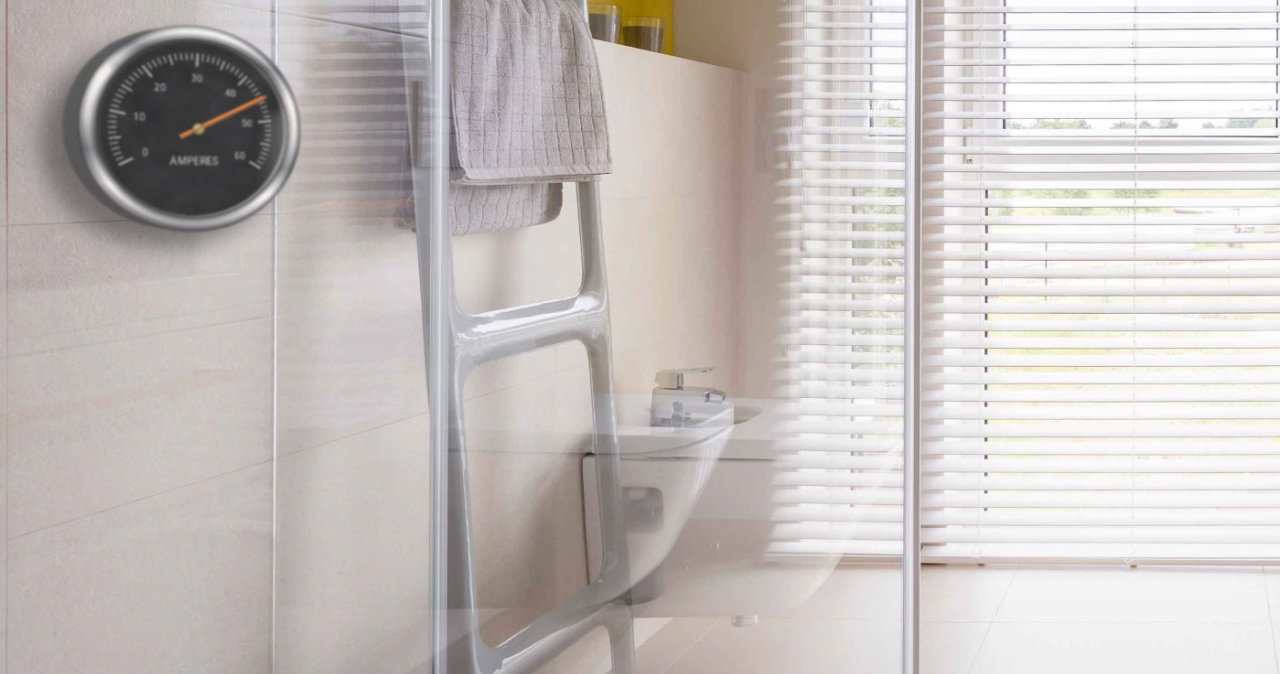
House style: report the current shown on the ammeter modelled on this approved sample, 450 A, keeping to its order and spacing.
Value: 45 A
